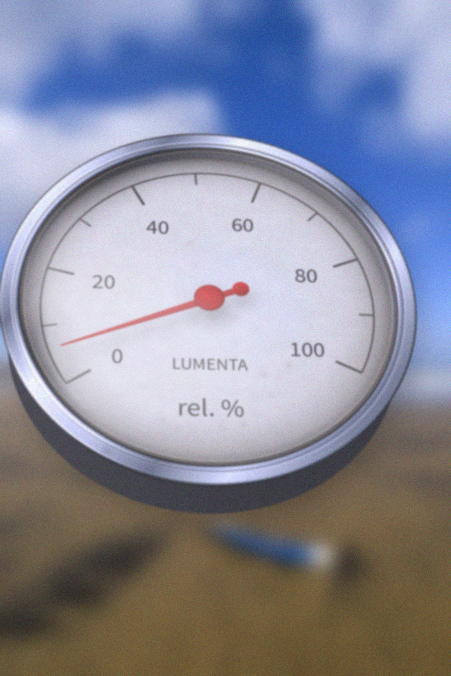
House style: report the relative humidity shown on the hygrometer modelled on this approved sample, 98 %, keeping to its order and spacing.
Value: 5 %
